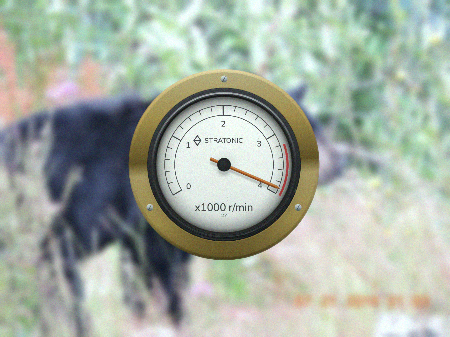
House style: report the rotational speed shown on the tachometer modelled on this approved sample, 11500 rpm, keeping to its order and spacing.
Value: 3900 rpm
